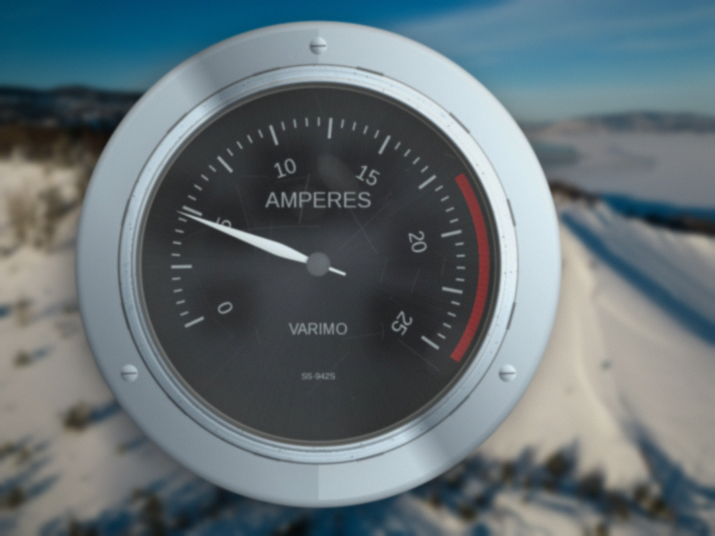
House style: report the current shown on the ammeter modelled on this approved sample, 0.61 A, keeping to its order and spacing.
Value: 4.75 A
